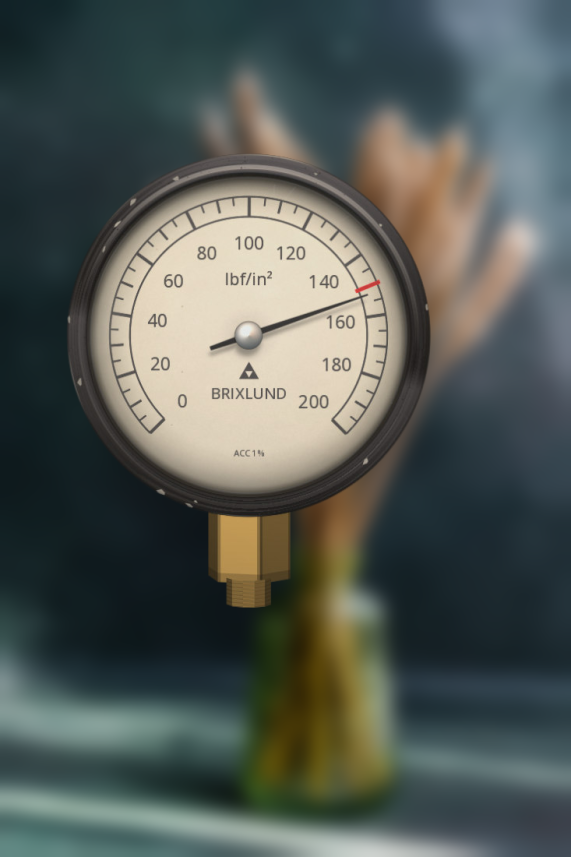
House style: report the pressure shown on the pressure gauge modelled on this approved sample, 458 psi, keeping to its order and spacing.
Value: 152.5 psi
